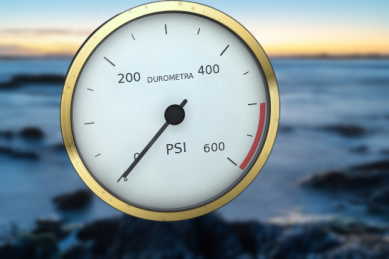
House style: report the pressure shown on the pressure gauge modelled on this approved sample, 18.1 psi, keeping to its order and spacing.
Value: 0 psi
